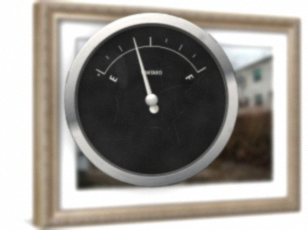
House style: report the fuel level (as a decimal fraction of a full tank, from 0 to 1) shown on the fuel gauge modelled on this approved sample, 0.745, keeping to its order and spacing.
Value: 0.375
